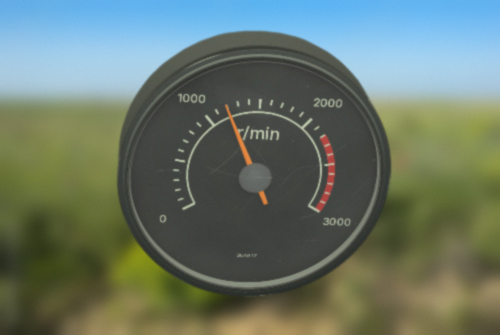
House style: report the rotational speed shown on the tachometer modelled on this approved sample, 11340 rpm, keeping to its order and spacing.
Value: 1200 rpm
